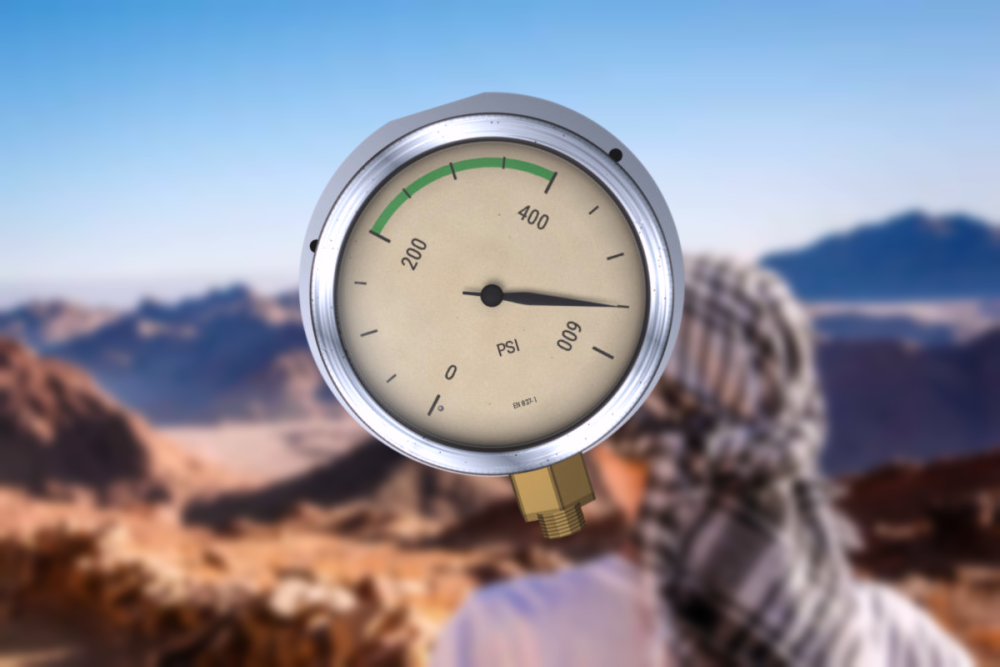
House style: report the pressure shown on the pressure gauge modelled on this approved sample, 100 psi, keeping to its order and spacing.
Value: 550 psi
